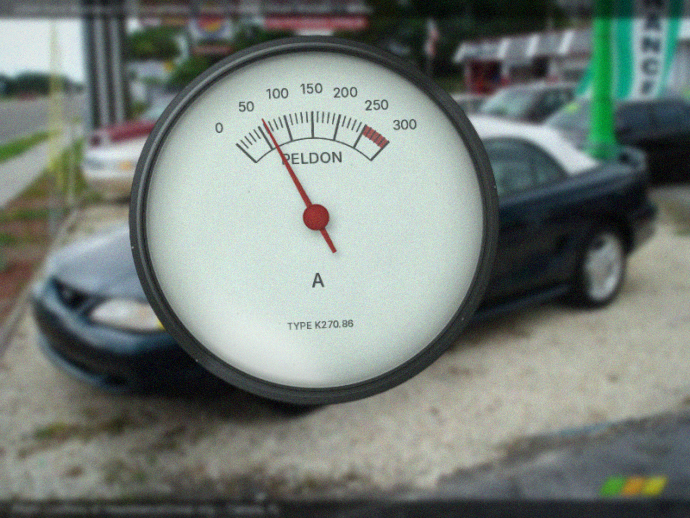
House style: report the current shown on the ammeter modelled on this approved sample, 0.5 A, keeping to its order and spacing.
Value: 60 A
